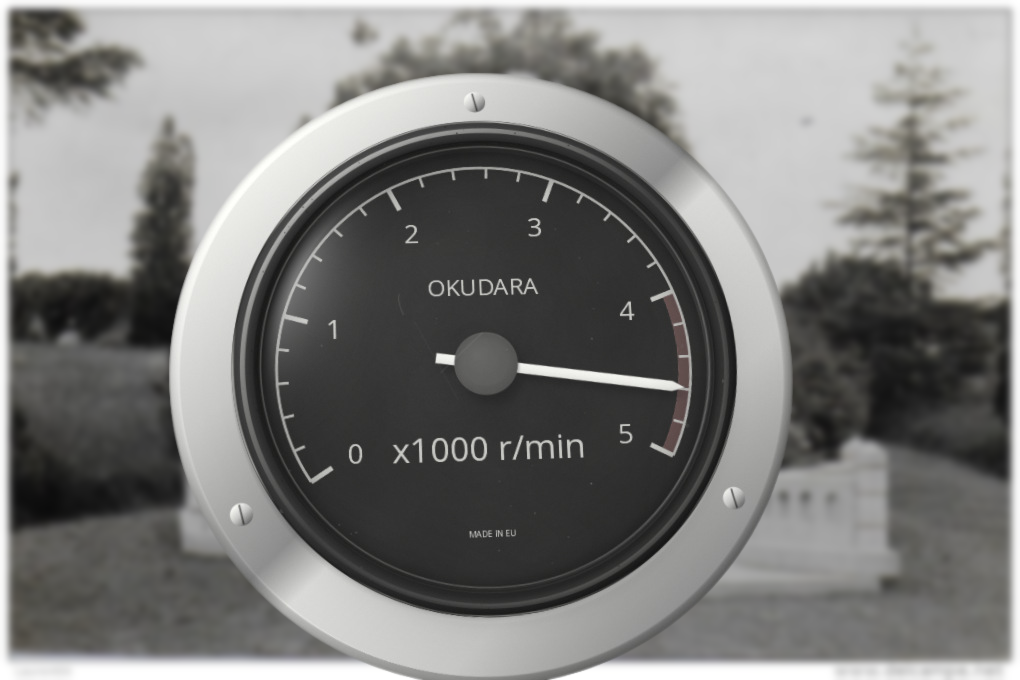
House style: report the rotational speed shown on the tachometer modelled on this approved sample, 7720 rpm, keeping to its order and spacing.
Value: 4600 rpm
